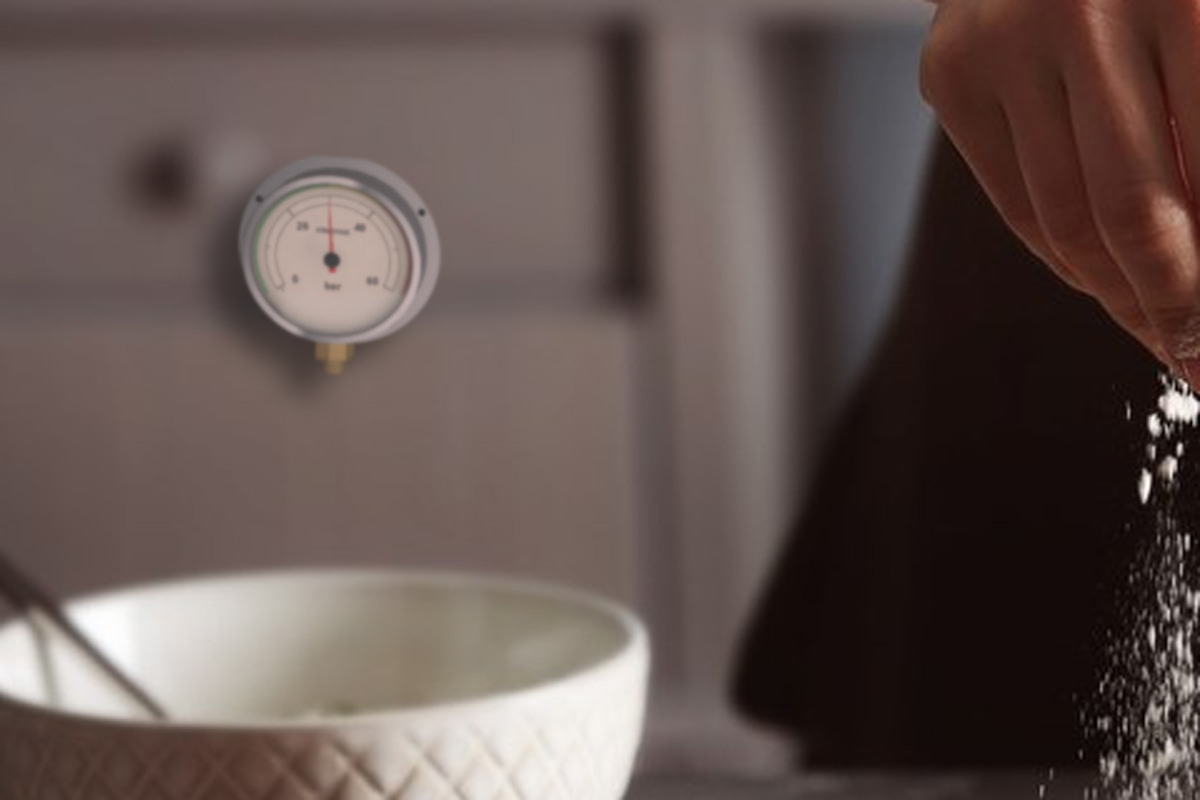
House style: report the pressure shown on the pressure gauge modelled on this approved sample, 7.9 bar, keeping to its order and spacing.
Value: 30 bar
